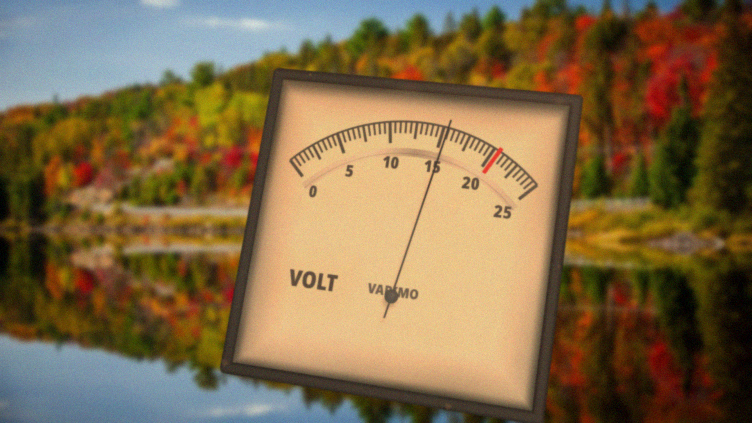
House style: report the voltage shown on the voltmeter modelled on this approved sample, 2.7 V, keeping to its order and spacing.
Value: 15.5 V
